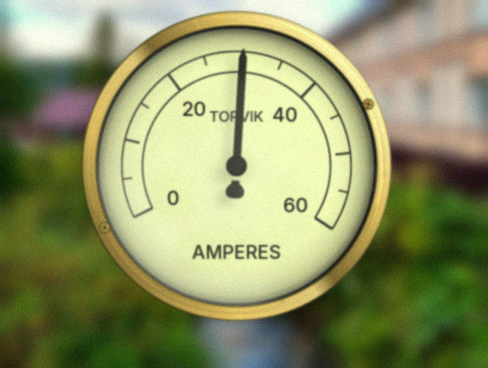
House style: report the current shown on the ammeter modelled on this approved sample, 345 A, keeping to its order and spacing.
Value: 30 A
